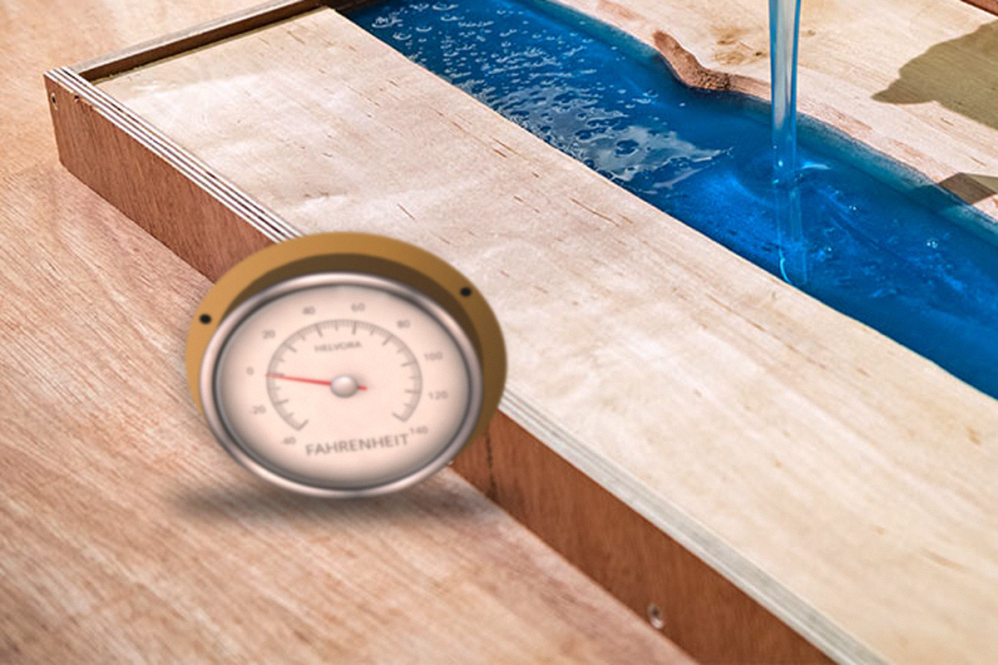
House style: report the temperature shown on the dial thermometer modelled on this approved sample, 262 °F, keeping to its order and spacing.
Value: 0 °F
